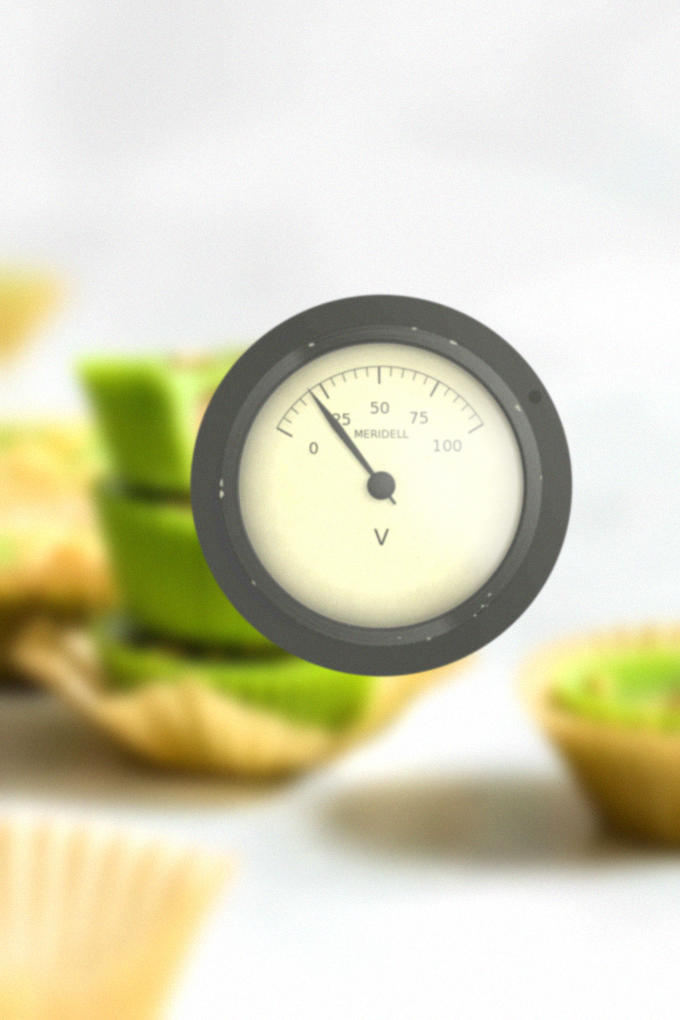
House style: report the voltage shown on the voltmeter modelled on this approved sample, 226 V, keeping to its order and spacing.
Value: 20 V
